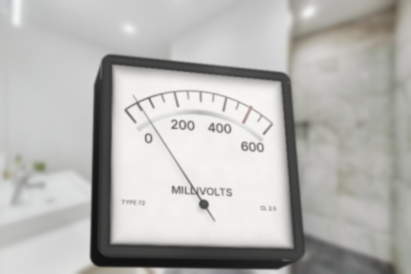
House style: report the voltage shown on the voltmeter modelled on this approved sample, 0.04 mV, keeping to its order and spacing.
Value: 50 mV
